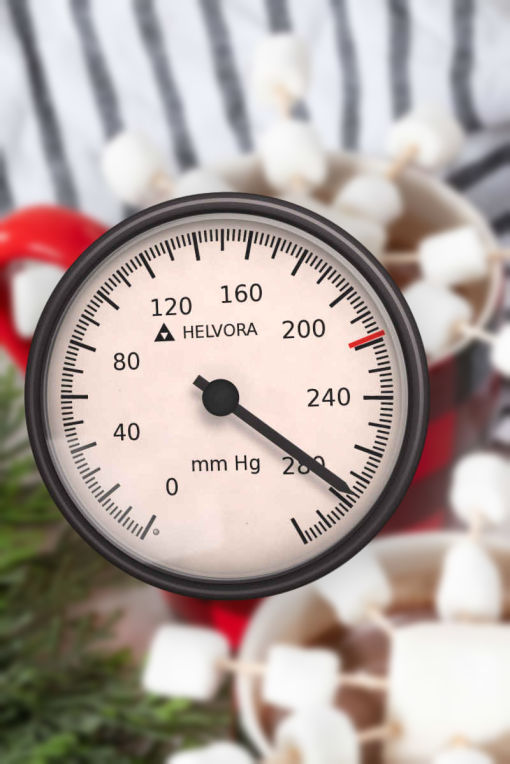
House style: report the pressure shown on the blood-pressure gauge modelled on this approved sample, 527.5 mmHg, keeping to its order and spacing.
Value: 276 mmHg
